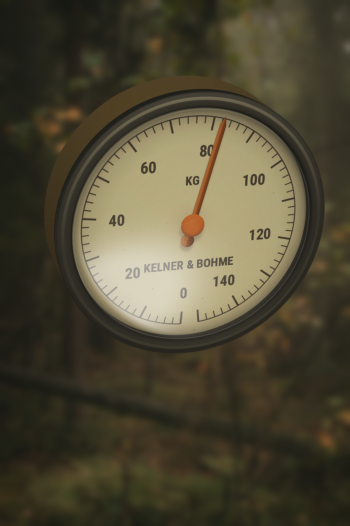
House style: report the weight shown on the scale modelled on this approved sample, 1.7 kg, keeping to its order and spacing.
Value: 82 kg
